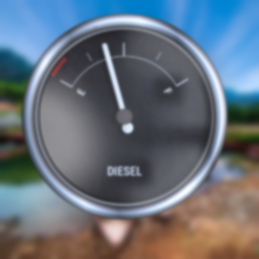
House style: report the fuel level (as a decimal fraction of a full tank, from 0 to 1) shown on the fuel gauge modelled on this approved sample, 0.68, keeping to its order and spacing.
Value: 0.375
